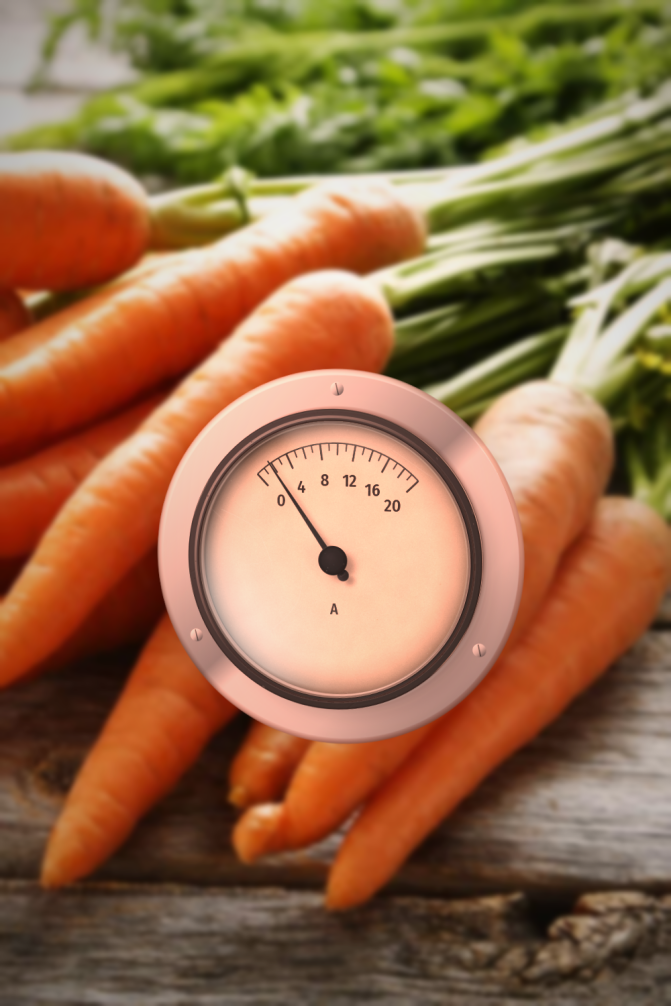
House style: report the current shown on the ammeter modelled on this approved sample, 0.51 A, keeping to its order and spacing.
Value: 2 A
